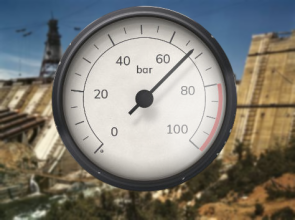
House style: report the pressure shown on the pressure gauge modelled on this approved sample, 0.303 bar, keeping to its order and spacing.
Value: 67.5 bar
